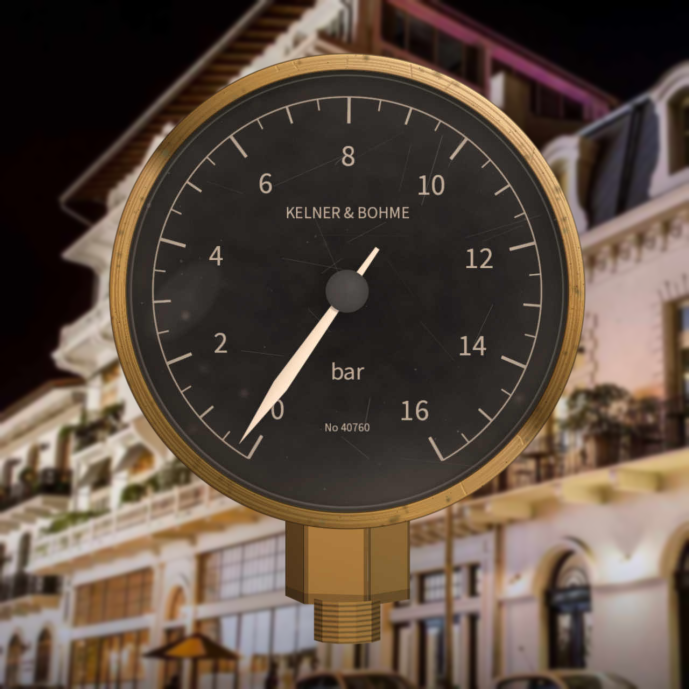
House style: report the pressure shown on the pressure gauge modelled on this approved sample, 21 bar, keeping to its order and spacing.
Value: 0.25 bar
